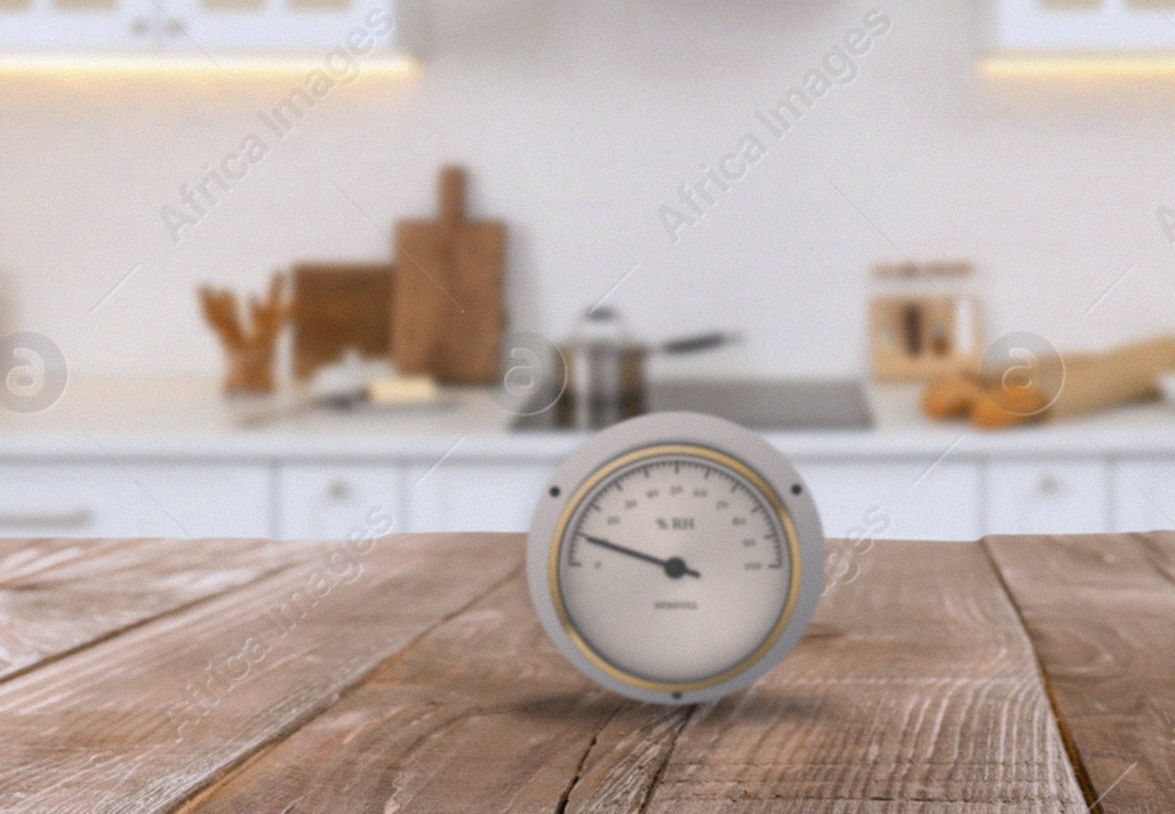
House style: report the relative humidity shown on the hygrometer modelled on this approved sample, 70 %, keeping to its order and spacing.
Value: 10 %
